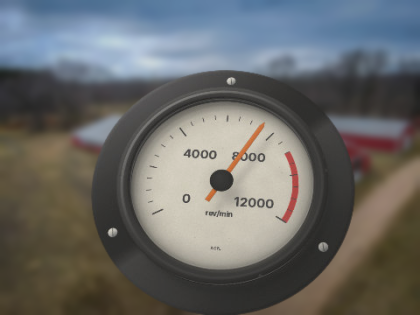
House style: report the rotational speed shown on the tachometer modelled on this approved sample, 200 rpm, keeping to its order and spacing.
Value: 7500 rpm
